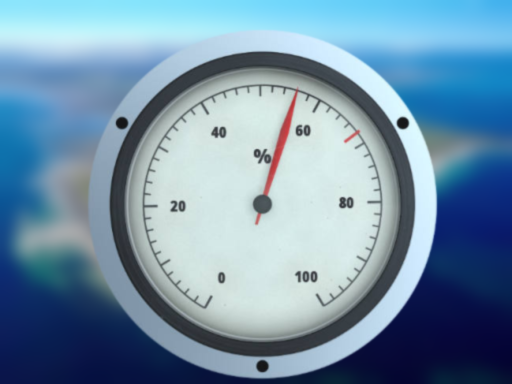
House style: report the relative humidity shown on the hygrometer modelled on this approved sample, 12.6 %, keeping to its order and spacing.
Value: 56 %
